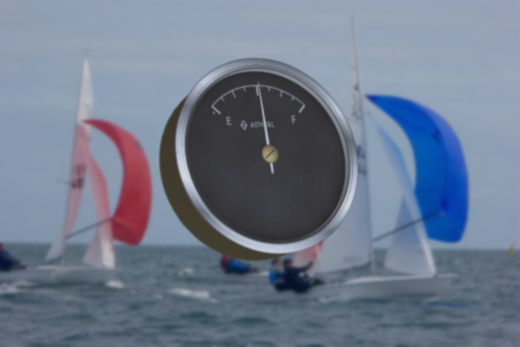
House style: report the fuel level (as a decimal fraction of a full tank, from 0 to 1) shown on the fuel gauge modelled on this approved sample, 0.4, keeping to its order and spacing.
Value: 0.5
